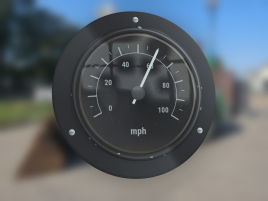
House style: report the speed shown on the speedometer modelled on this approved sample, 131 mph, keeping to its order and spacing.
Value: 60 mph
